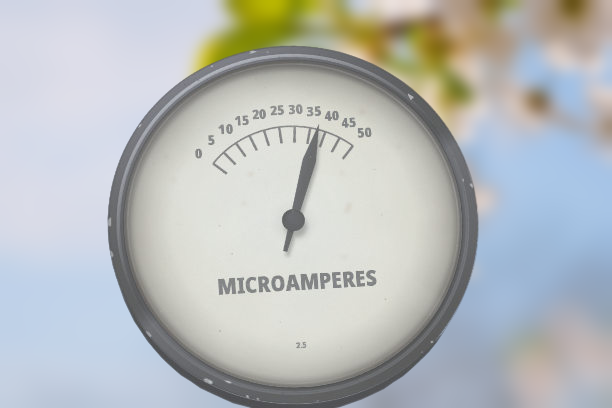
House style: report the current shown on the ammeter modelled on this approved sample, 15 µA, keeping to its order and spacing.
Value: 37.5 µA
